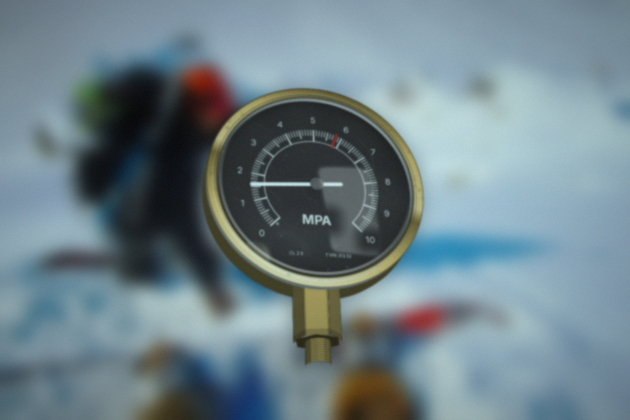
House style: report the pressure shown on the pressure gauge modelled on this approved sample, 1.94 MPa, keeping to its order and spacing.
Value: 1.5 MPa
